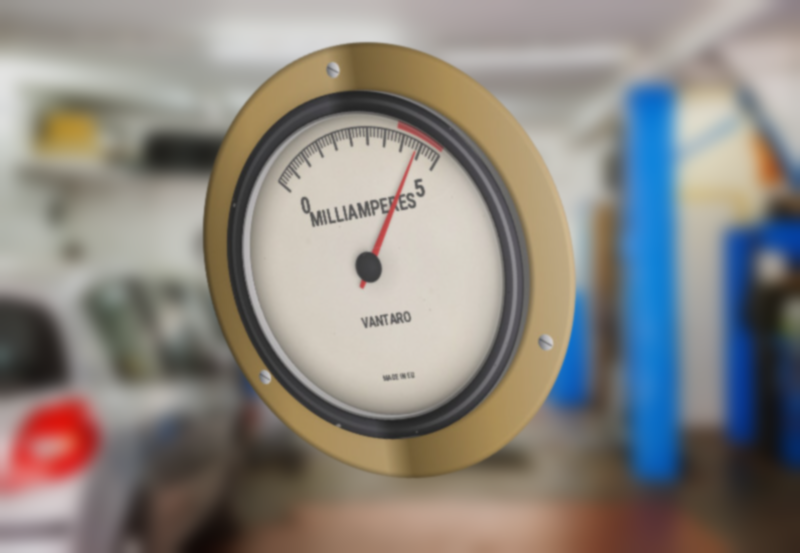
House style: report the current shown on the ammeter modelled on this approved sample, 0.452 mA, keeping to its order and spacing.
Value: 4.5 mA
